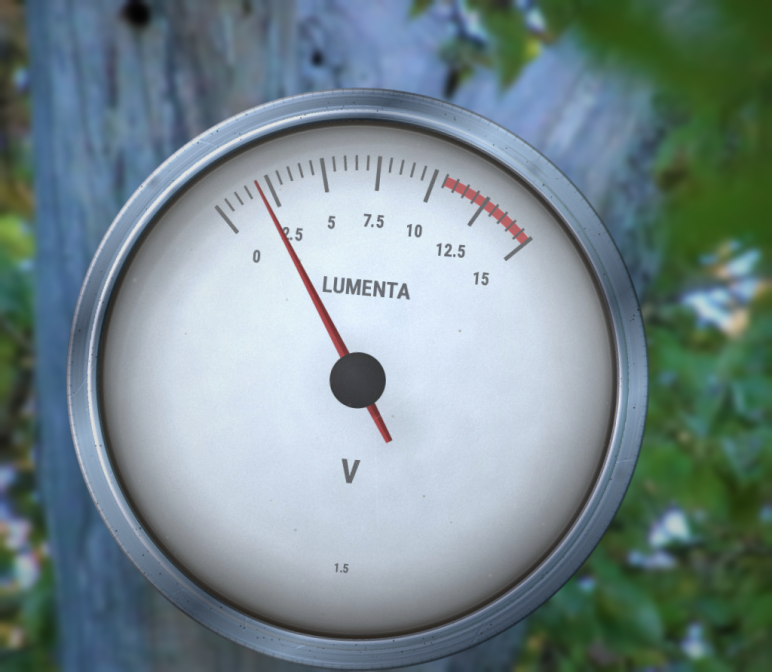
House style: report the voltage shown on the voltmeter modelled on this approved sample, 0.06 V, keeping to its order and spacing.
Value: 2 V
